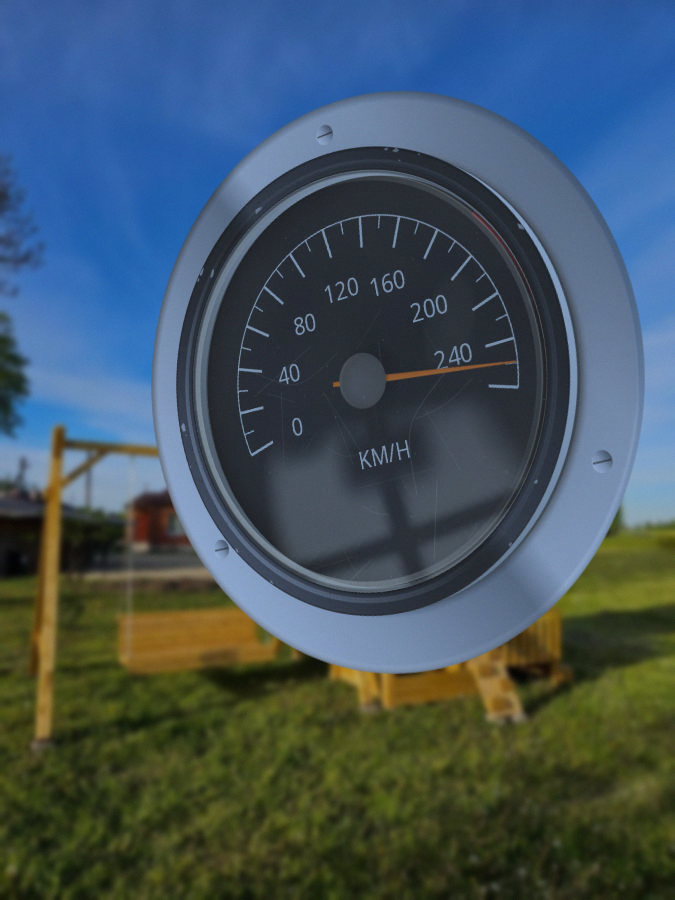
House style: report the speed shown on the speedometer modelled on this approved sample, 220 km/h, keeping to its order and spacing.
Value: 250 km/h
